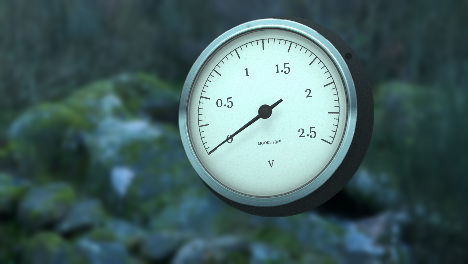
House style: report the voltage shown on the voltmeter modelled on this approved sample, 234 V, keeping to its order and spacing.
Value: 0 V
